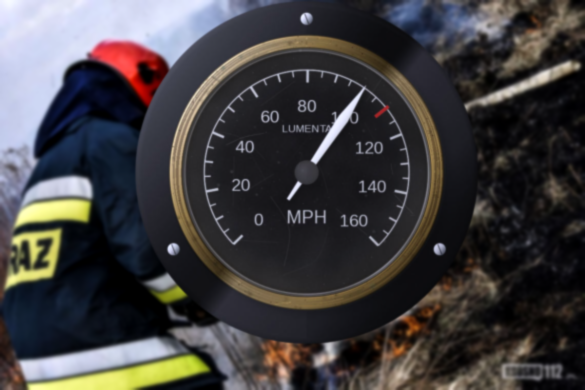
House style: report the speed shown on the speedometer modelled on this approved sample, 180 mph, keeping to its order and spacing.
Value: 100 mph
